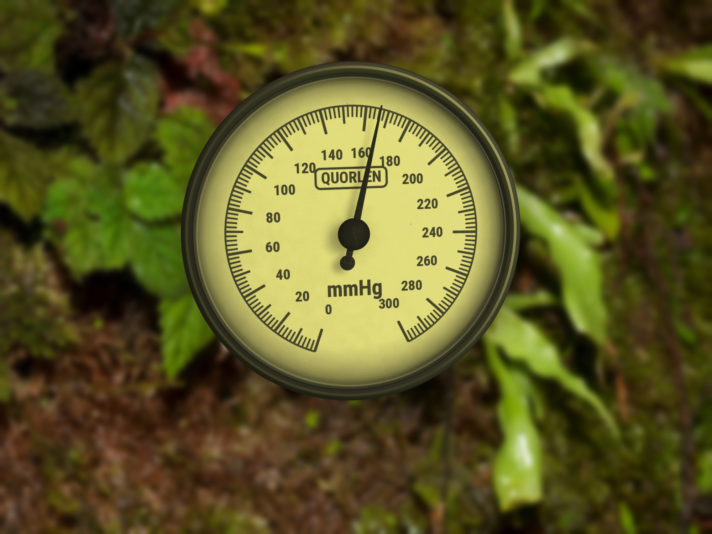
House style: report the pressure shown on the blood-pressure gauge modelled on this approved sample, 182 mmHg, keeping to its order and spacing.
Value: 166 mmHg
